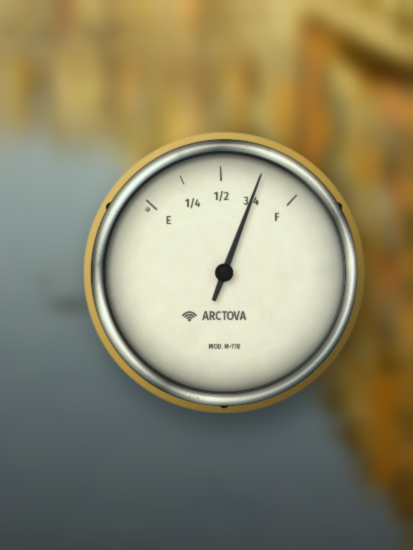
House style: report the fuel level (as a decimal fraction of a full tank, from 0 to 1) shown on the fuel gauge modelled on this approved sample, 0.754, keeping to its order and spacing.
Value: 0.75
